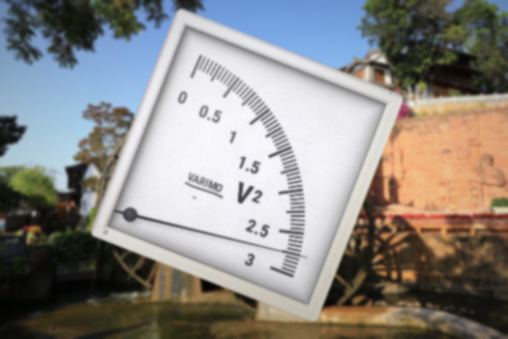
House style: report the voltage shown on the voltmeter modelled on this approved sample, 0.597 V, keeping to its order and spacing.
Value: 2.75 V
